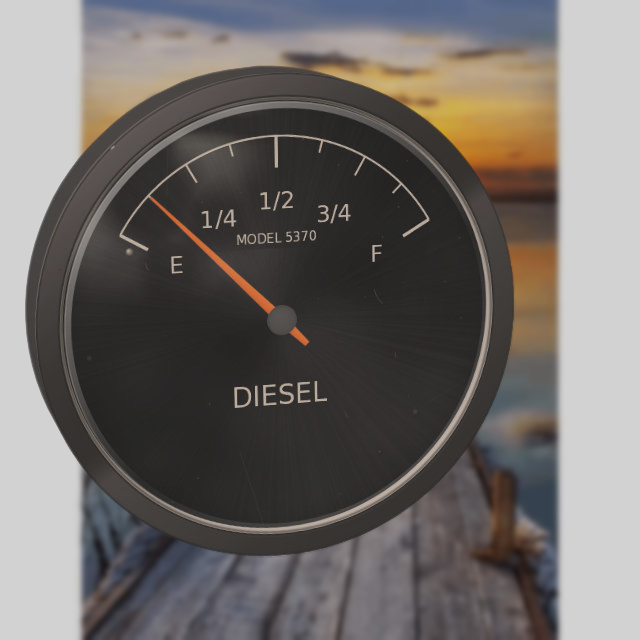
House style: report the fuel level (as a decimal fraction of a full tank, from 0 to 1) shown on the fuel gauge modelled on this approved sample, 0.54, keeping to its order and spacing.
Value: 0.125
